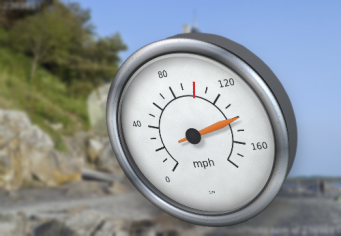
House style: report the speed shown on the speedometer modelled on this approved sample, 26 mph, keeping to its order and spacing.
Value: 140 mph
